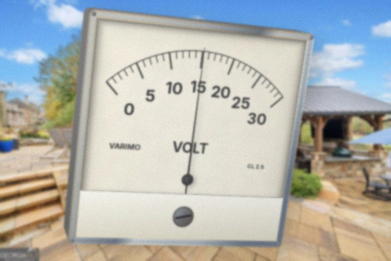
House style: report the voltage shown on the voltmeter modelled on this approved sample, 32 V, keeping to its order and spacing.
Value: 15 V
